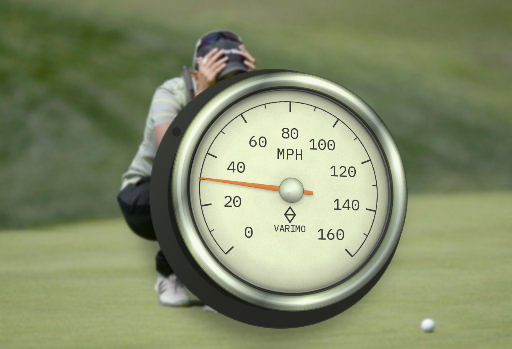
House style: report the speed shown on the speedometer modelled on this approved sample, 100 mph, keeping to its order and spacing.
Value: 30 mph
